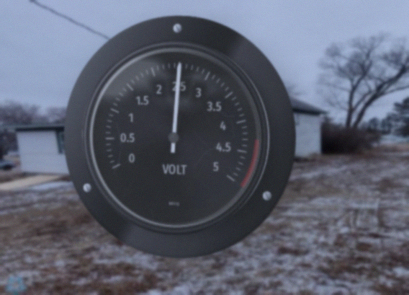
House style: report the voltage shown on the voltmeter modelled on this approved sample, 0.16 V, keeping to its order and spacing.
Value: 2.5 V
